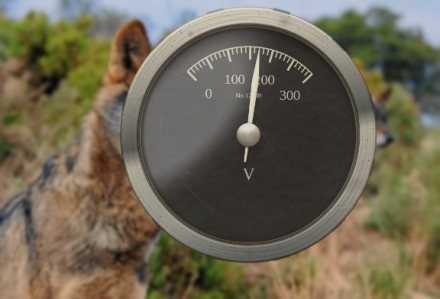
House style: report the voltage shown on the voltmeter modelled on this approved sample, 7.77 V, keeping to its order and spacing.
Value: 170 V
